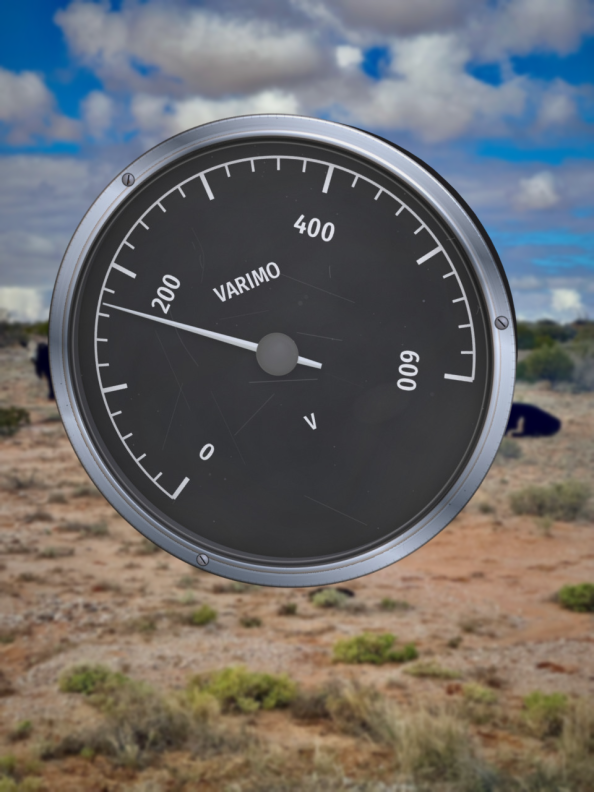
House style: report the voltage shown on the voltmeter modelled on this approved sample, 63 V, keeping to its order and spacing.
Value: 170 V
